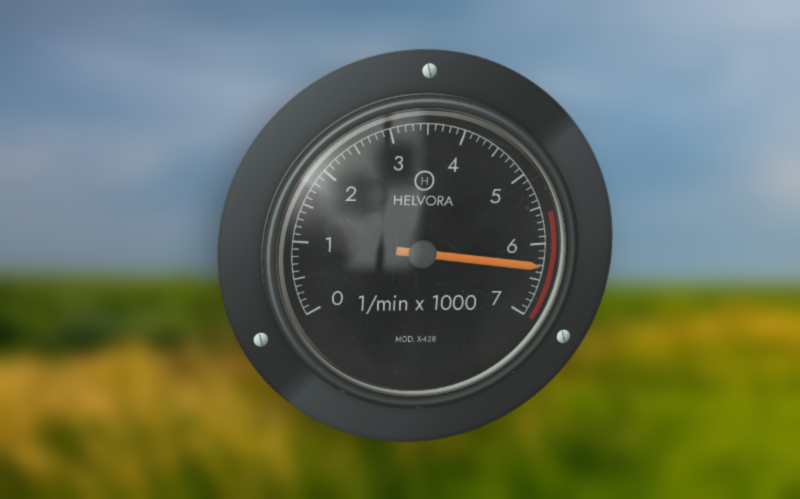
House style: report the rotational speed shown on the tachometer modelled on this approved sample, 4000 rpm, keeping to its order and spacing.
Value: 6300 rpm
